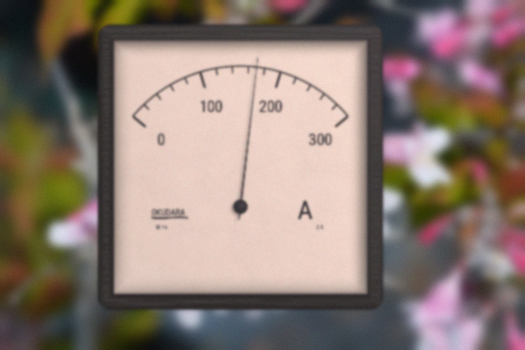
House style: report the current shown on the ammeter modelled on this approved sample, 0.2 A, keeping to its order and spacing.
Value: 170 A
